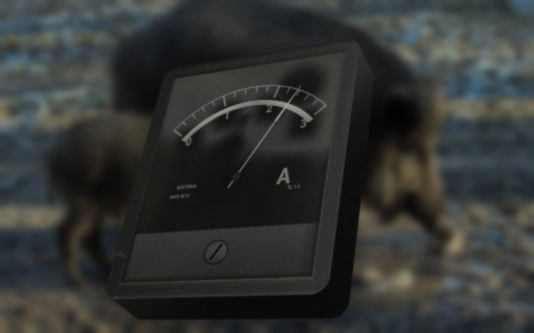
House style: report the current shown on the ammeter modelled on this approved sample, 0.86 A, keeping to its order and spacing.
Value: 2.4 A
